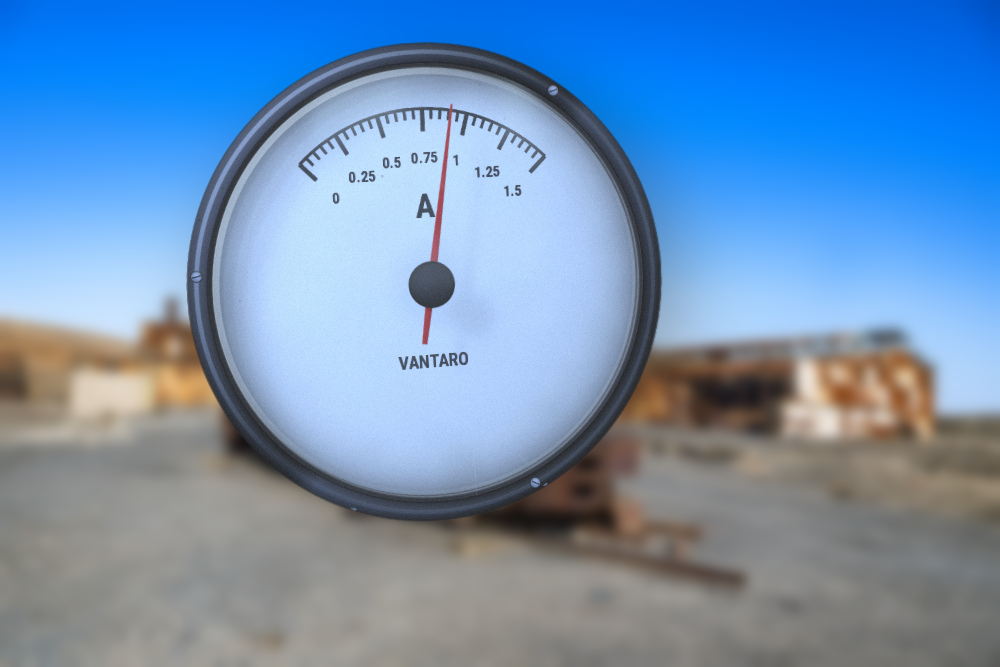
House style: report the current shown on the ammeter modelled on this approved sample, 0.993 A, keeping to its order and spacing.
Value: 0.9 A
